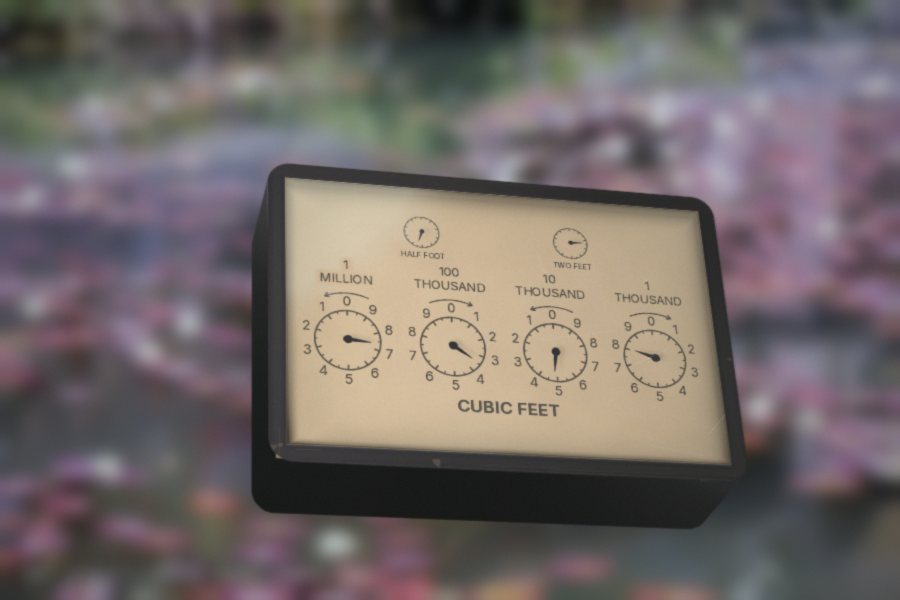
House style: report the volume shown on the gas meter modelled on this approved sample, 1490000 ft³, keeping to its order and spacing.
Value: 734800 ft³
